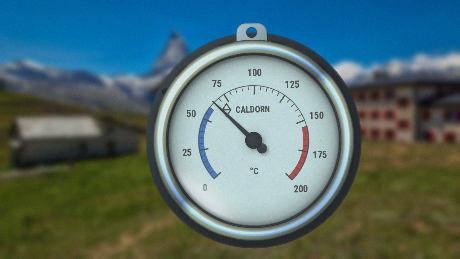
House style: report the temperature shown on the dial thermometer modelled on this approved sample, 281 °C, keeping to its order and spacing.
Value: 65 °C
